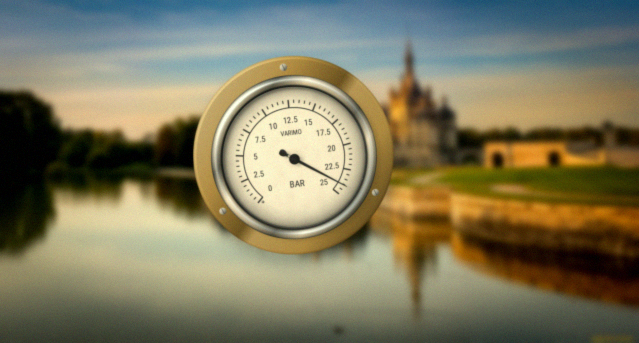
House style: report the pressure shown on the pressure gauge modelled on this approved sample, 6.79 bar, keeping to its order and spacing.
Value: 24 bar
